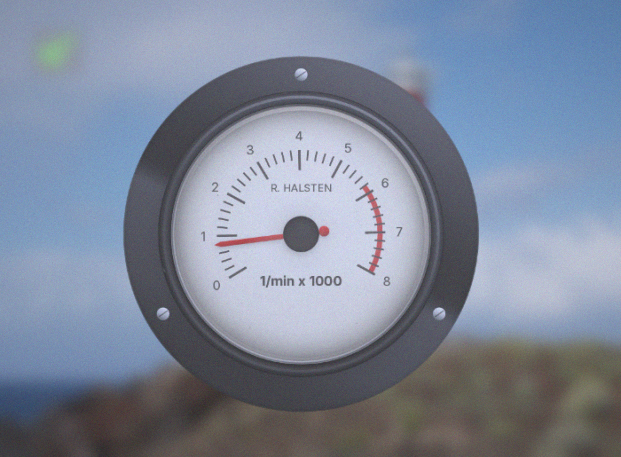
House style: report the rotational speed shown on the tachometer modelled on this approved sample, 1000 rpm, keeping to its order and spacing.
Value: 800 rpm
